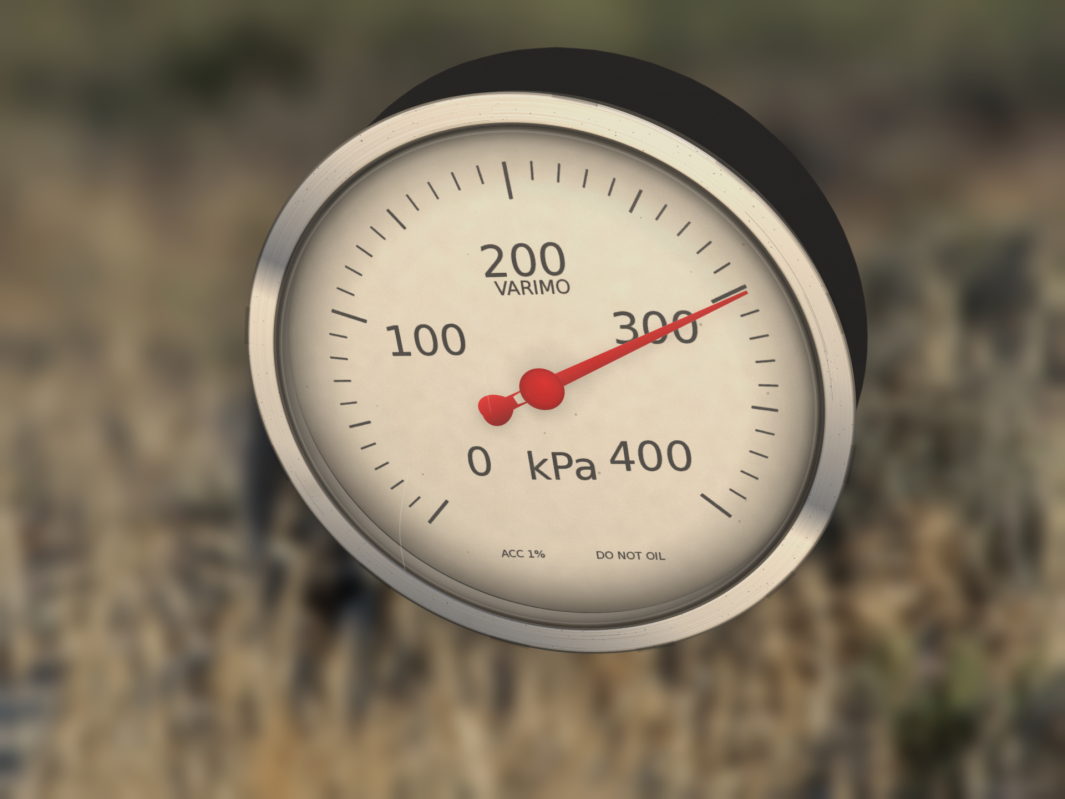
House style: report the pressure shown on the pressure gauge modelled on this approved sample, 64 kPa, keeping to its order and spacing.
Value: 300 kPa
